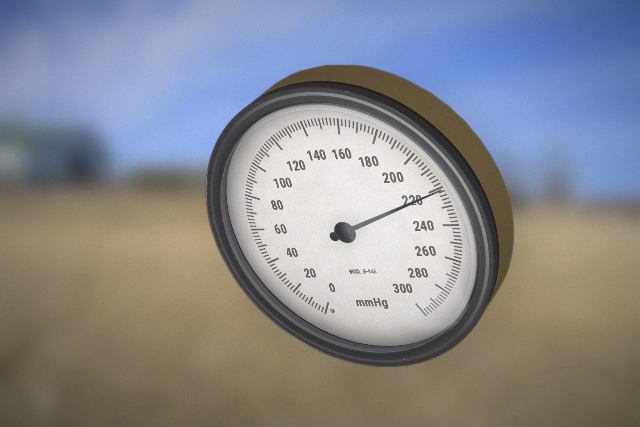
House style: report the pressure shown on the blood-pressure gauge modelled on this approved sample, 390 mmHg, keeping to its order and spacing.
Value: 220 mmHg
